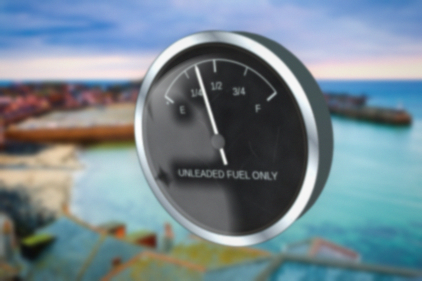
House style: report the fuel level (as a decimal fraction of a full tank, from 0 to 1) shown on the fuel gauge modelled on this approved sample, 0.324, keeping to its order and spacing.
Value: 0.375
